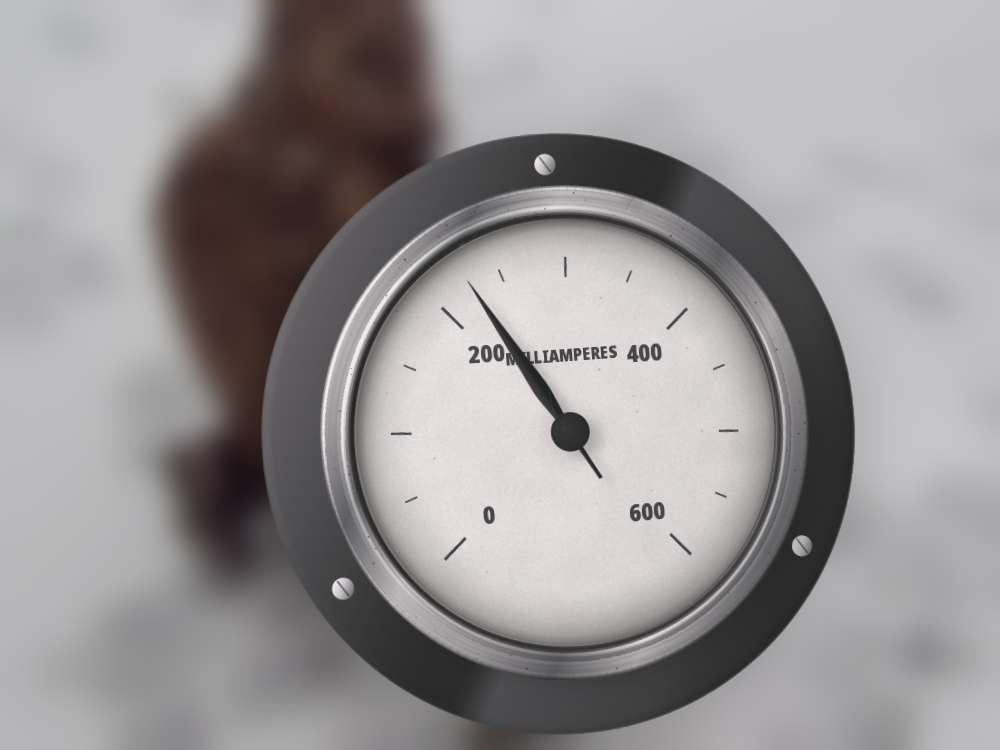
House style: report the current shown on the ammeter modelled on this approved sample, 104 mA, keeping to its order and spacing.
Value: 225 mA
